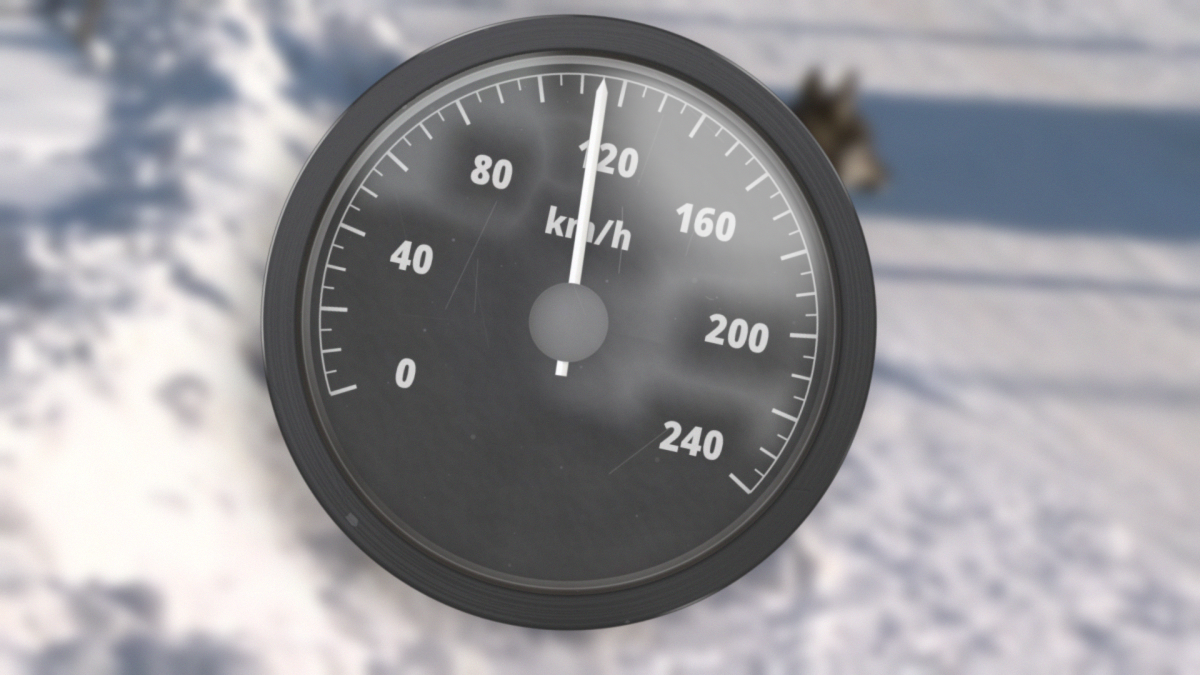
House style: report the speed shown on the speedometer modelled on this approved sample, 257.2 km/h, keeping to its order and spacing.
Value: 115 km/h
